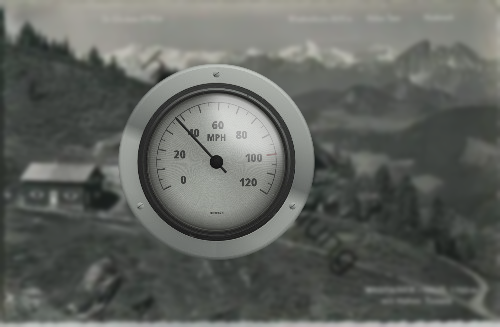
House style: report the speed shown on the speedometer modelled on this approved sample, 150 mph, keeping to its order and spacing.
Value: 37.5 mph
